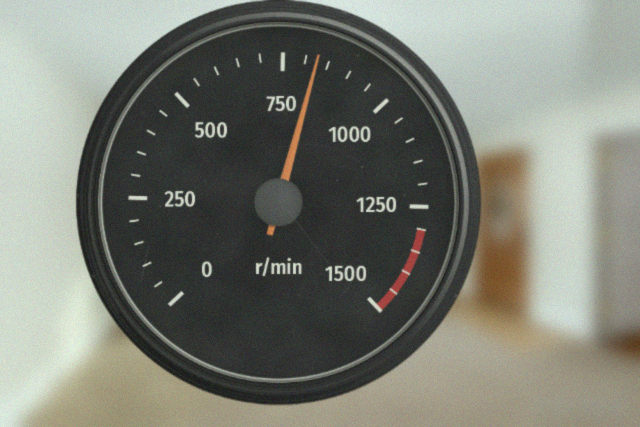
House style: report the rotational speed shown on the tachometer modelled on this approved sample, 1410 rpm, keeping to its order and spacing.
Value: 825 rpm
